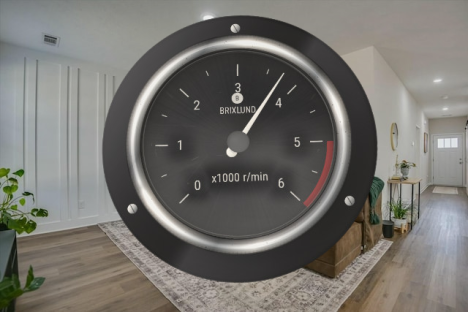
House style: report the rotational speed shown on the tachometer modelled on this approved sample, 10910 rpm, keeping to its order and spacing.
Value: 3750 rpm
